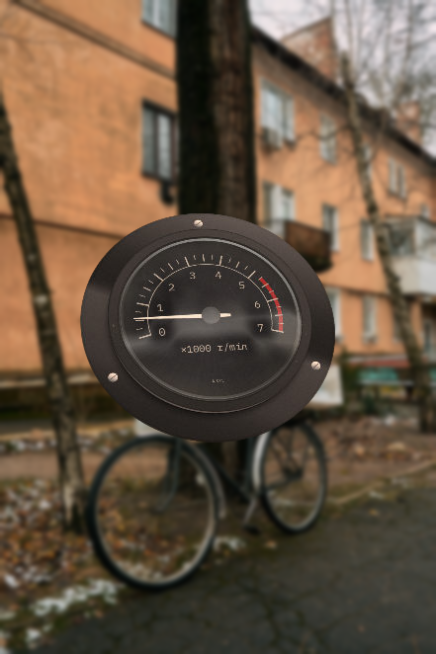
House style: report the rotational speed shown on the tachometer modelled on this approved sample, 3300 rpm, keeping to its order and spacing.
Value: 500 rpm
